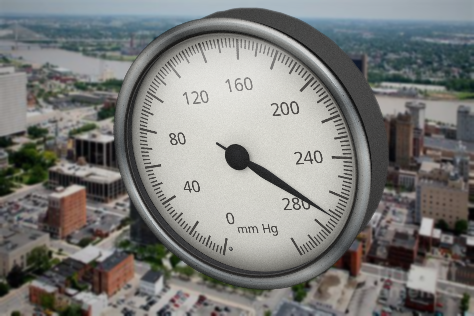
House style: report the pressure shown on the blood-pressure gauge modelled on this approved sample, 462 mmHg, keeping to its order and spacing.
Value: 270 mmHg
